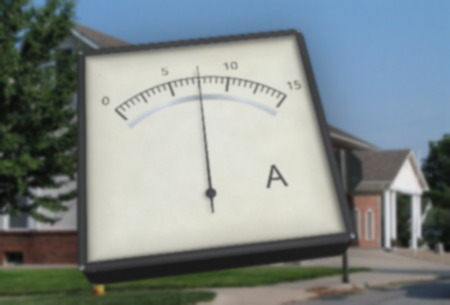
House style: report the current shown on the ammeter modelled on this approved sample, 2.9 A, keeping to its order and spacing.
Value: 7.5 A
